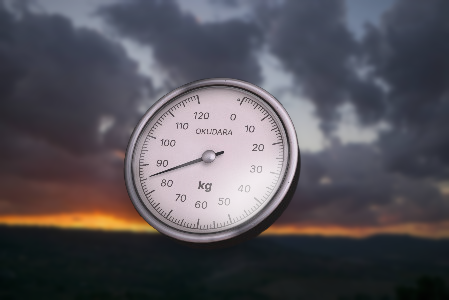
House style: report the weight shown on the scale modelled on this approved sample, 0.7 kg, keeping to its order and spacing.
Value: 85 kg
